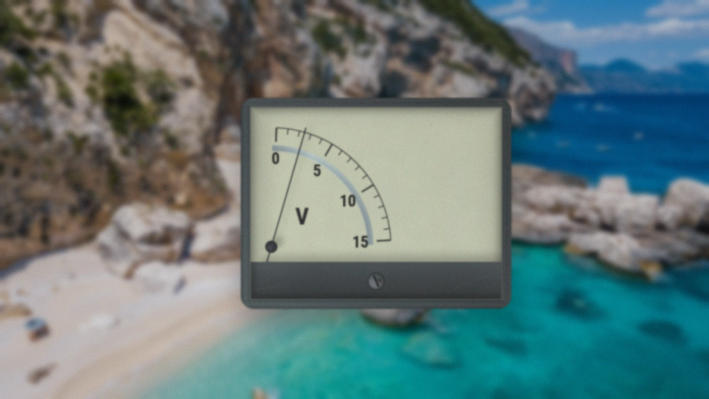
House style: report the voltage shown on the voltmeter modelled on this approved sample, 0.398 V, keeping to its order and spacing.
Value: 2.5 V
